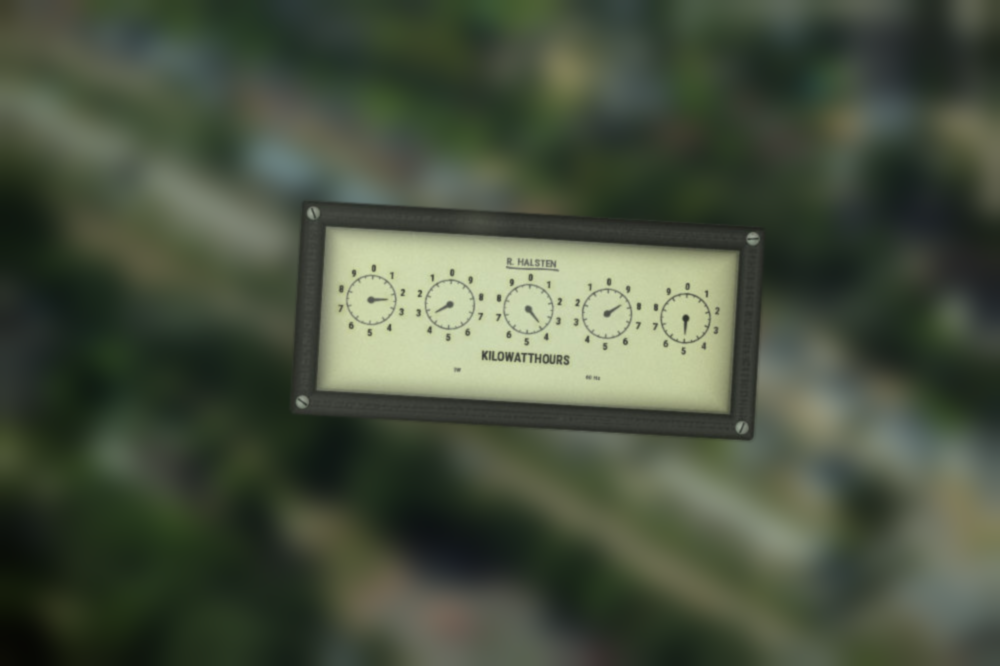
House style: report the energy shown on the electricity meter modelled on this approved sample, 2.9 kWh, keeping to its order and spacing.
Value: 23385 kWh
